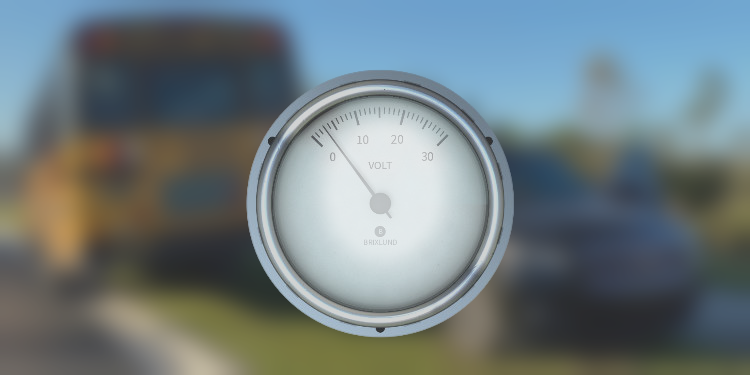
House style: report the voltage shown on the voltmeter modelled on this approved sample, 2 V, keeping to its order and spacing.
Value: 3 V
